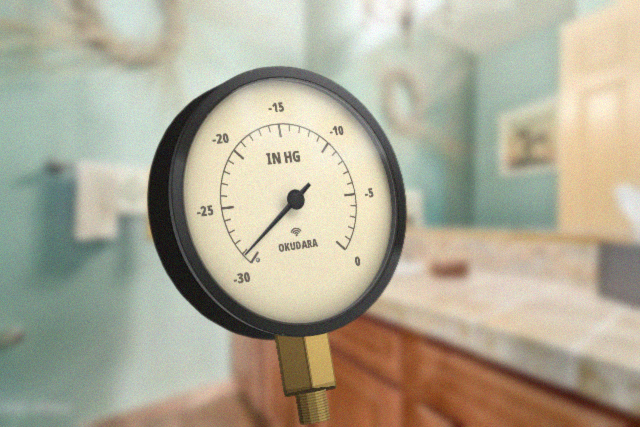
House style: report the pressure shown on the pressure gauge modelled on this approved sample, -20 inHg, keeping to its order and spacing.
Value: -29 inHg
